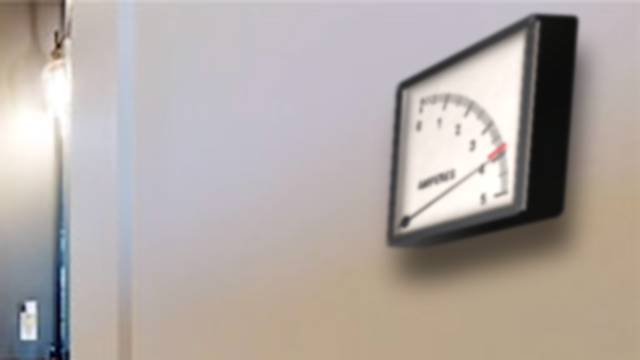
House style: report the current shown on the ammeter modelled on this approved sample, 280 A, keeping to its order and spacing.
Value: 4 A
